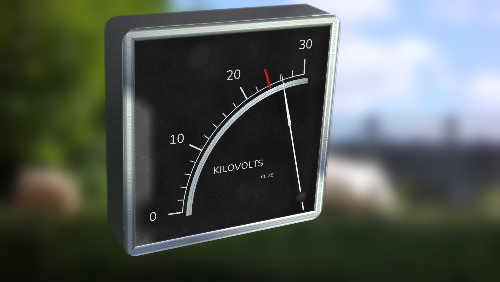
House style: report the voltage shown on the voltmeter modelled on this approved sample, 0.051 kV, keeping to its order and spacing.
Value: 26 kV
